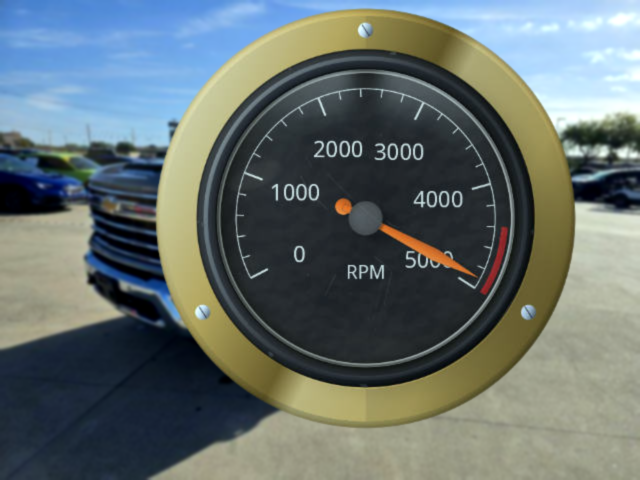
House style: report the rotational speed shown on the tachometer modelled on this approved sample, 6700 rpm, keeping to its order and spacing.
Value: 4900 rpm
